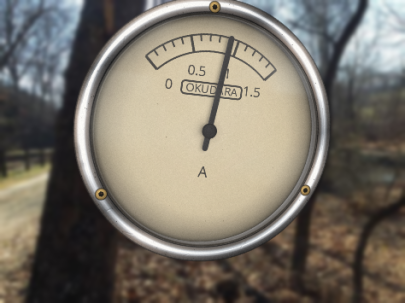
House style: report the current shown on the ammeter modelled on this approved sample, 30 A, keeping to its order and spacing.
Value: 0.9 A
